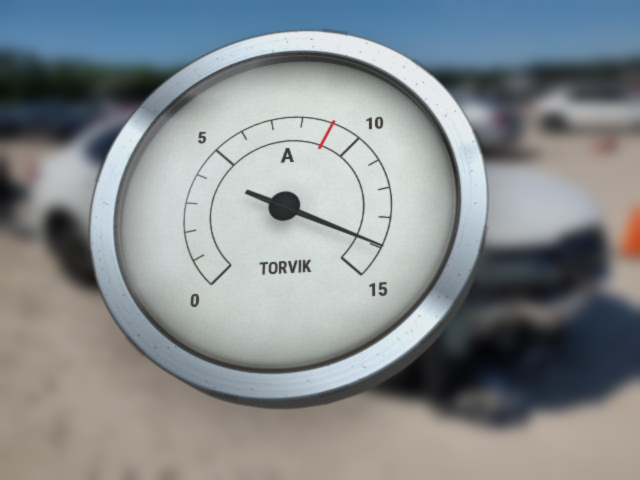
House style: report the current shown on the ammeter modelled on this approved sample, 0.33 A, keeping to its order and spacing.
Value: 14 A
